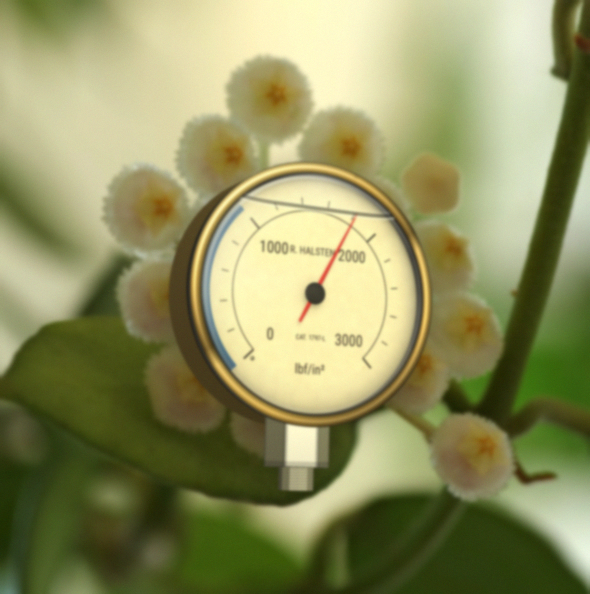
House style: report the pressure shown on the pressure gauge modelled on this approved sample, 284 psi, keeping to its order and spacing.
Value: 1800 psi
